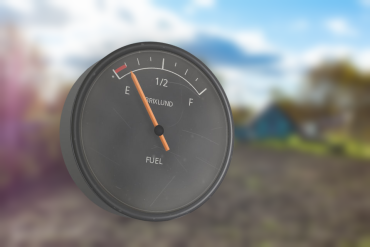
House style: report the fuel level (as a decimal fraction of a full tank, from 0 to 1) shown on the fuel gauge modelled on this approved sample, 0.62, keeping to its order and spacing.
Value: 0.125
